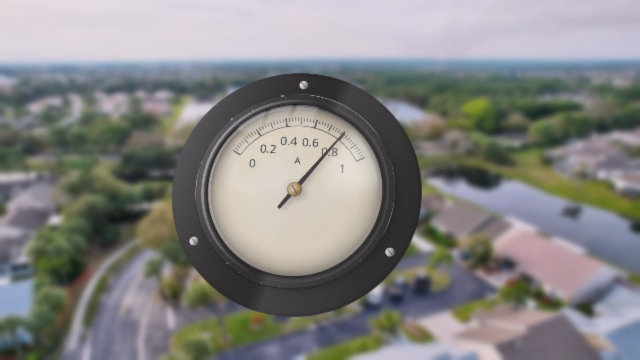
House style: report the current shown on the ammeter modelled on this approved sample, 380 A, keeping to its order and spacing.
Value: 0.8 A
